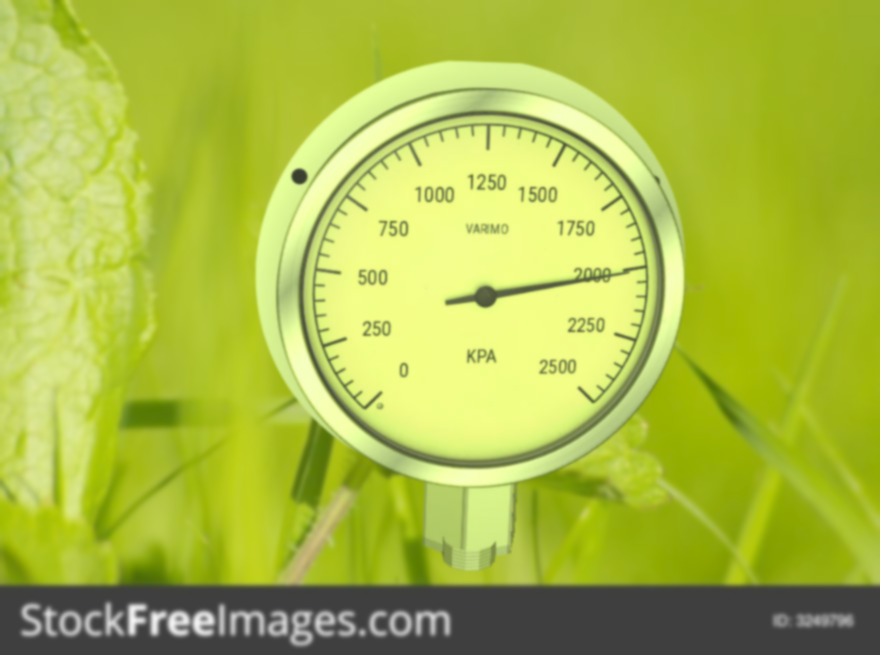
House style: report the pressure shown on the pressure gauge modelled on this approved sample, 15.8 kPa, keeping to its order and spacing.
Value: 2000 kPa
